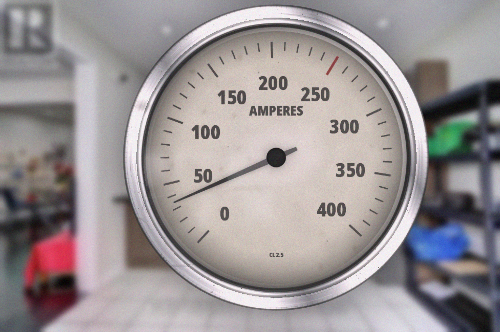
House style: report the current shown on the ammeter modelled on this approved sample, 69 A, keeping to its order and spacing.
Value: 35 A
